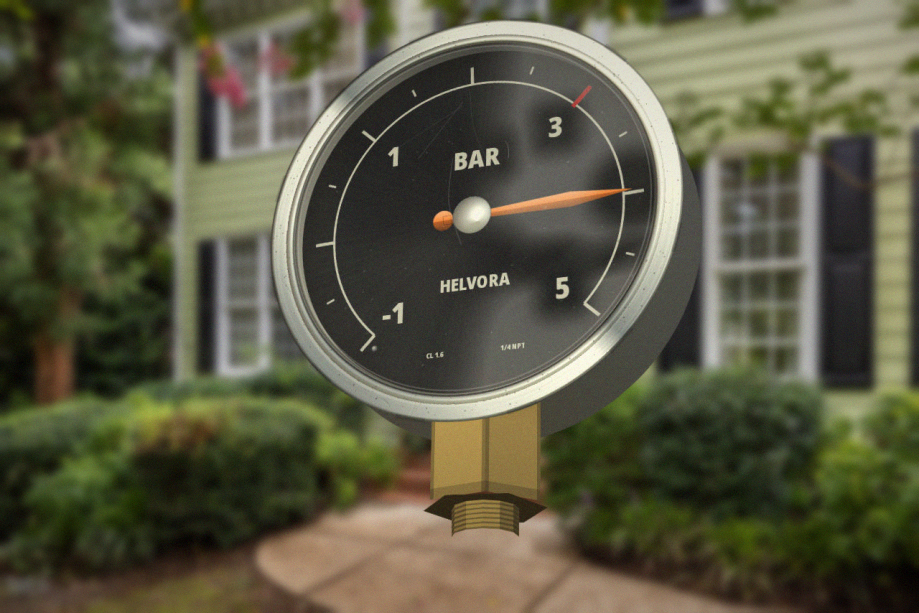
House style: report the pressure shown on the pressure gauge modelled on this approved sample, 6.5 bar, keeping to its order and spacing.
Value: 4 bar
